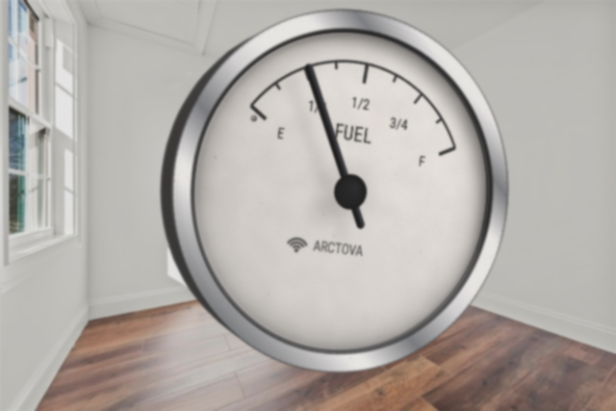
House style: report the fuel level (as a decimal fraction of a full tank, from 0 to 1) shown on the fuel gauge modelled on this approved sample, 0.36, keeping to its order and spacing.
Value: 0.25
